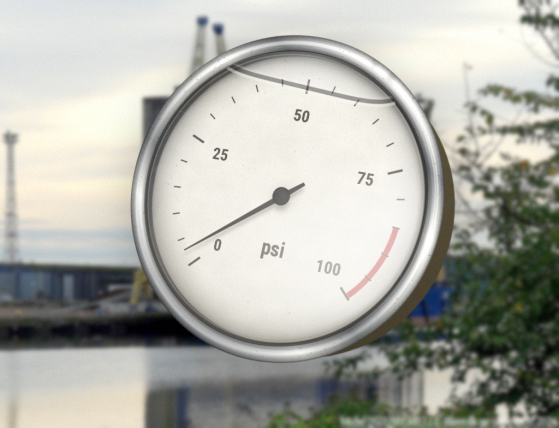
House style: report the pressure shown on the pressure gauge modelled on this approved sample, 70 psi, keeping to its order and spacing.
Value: 2.5 psi
